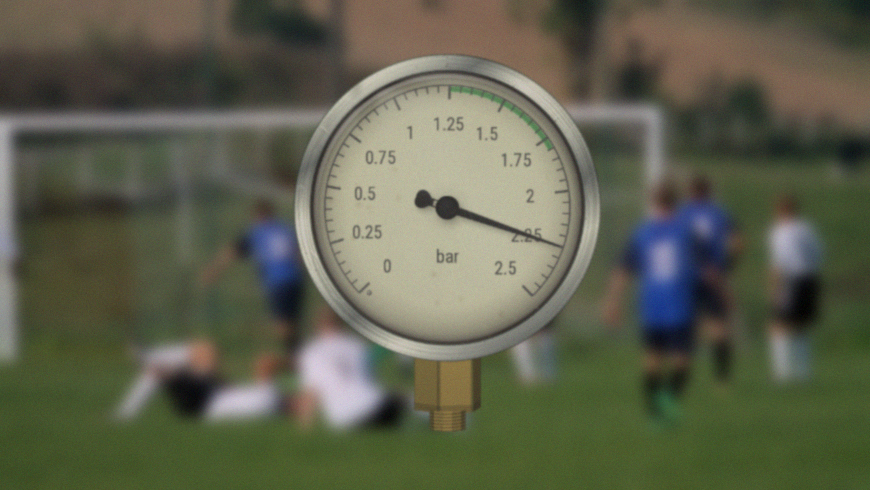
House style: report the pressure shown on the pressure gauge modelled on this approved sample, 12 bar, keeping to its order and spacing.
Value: 2.25 bar
